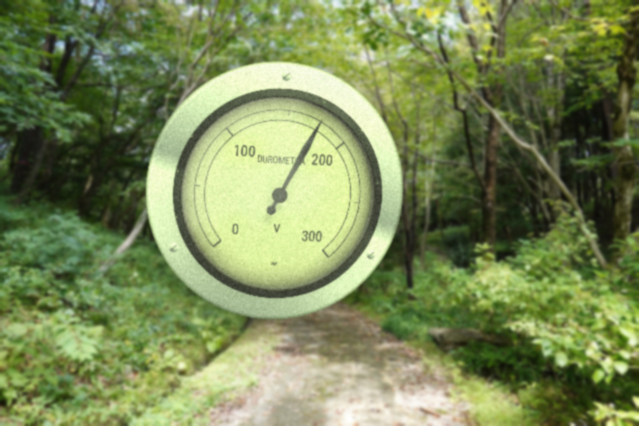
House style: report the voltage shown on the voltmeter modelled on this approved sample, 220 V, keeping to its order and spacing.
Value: 175 V
